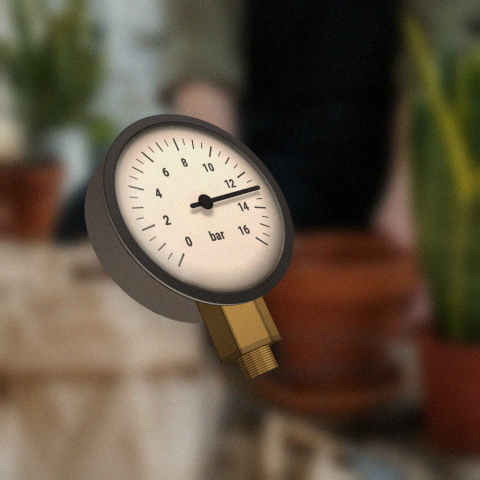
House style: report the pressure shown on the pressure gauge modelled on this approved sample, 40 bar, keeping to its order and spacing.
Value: 13 bar
